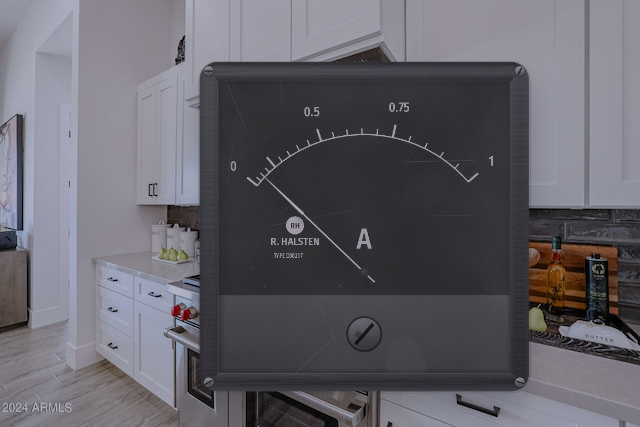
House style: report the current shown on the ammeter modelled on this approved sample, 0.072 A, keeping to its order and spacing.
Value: 0.15 A
